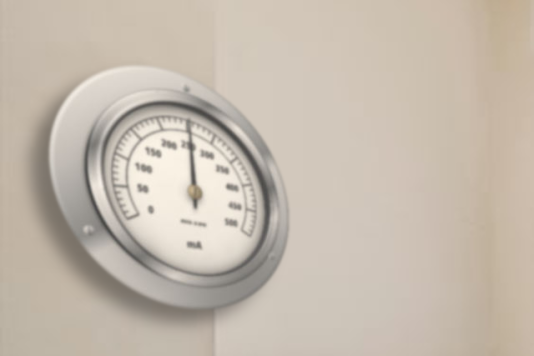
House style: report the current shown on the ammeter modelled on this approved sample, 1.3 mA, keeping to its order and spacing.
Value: 250 mA
